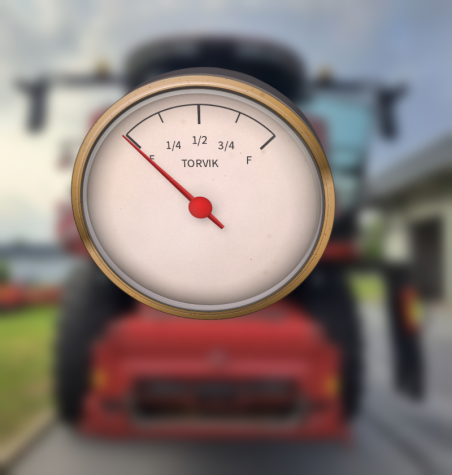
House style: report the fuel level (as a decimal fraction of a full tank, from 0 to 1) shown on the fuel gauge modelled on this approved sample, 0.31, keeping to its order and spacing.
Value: 0
